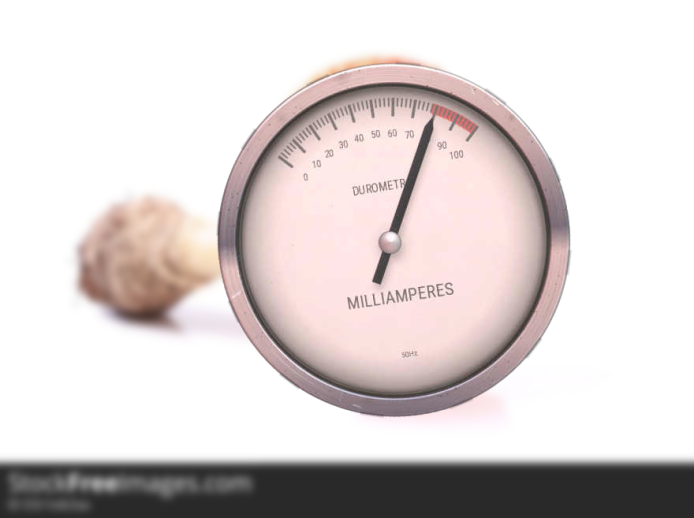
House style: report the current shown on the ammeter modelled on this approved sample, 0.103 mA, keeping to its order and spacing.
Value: 80 mA
